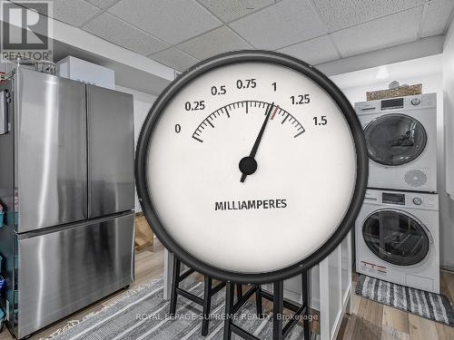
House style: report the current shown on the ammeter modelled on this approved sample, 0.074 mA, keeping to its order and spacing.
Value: 1.05 mA
